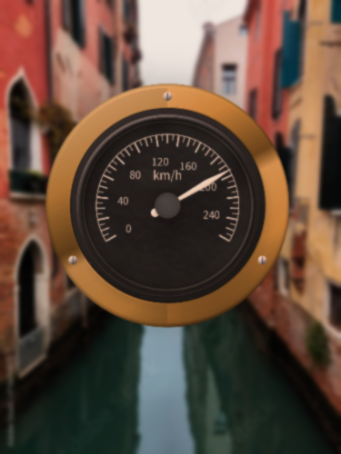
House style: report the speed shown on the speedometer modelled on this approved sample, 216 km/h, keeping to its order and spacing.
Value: 195 km/h
